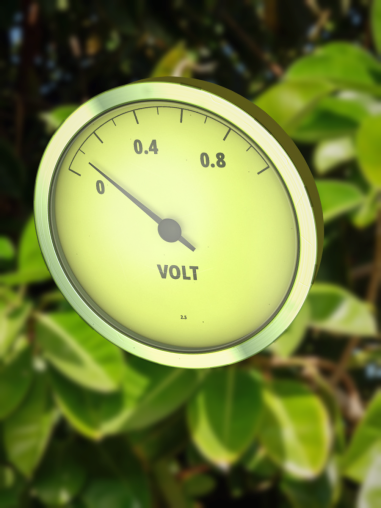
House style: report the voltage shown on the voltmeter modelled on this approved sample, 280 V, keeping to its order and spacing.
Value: 0.1 V
